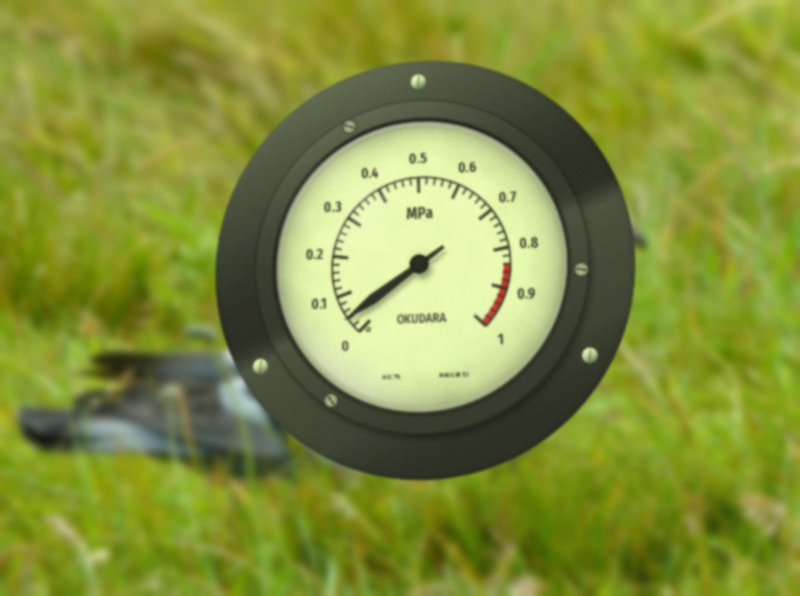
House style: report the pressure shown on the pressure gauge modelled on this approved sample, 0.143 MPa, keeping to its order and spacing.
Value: 0.04 MPa
